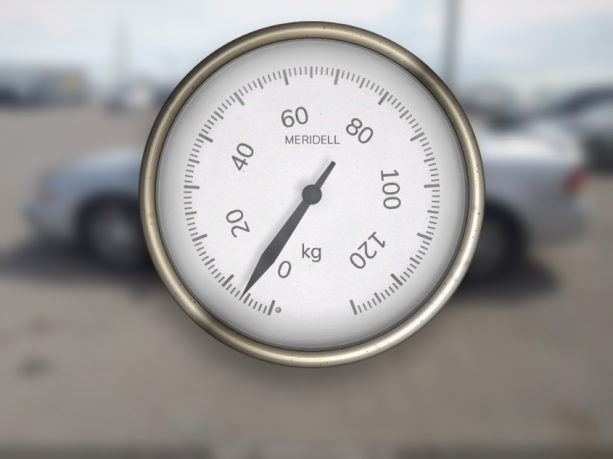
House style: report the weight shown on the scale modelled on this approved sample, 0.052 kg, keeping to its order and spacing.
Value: 6 kg
